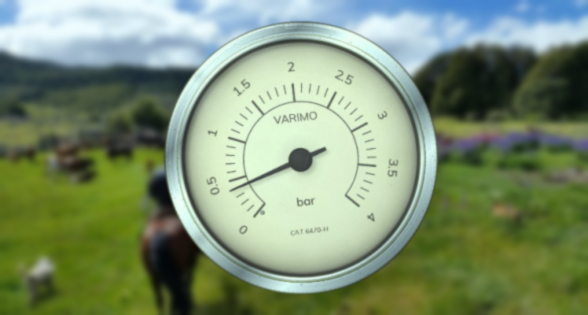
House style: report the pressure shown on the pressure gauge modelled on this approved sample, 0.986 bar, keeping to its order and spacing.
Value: 0.4 bar
